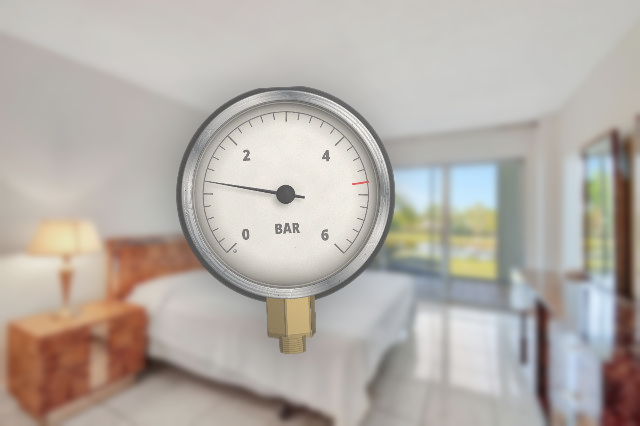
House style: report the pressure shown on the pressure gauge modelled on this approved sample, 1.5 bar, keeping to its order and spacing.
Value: 1.2 bar
